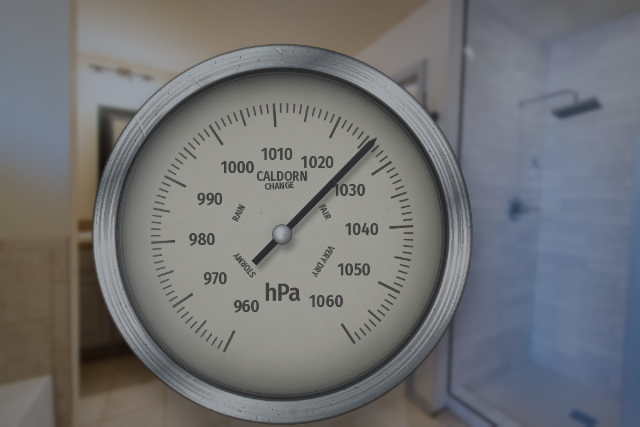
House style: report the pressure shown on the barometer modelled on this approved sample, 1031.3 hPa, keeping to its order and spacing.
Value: 1026 hPa
